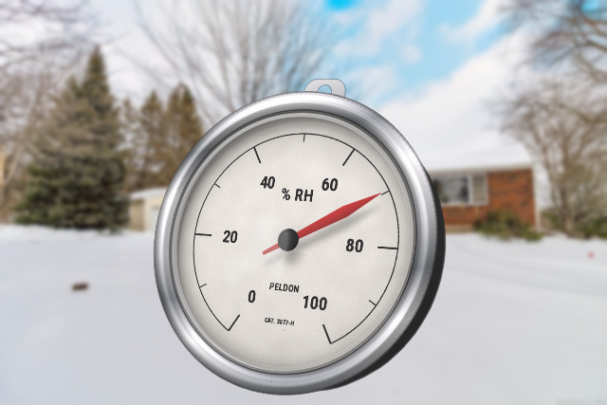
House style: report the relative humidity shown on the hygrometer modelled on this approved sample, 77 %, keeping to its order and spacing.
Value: 70 %
